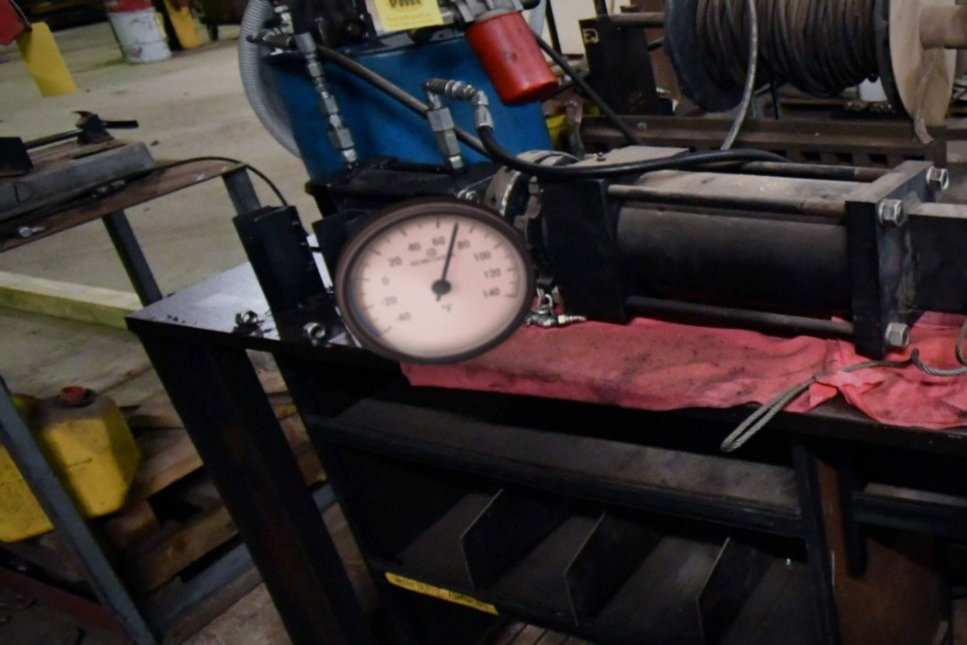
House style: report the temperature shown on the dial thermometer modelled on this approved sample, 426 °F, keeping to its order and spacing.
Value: 70 °F
